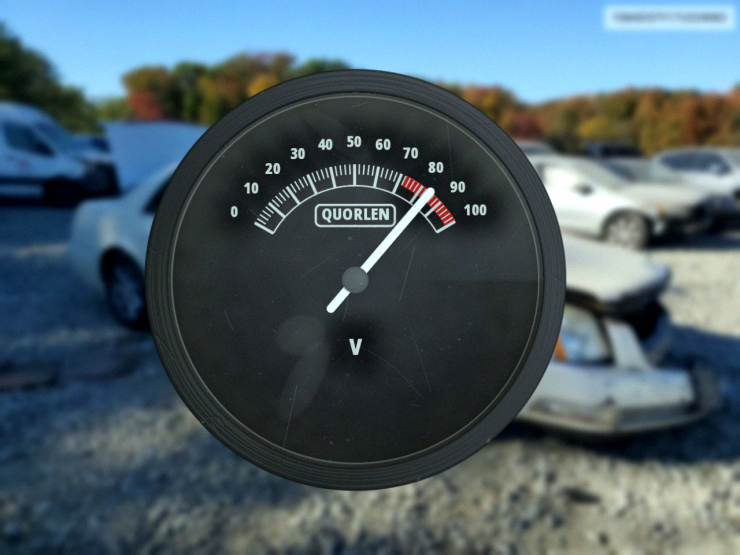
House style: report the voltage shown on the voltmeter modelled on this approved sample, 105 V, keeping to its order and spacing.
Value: 84 V
